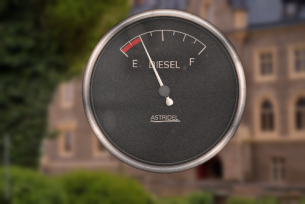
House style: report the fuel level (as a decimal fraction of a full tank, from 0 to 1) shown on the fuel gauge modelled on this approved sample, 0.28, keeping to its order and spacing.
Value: 0.25
